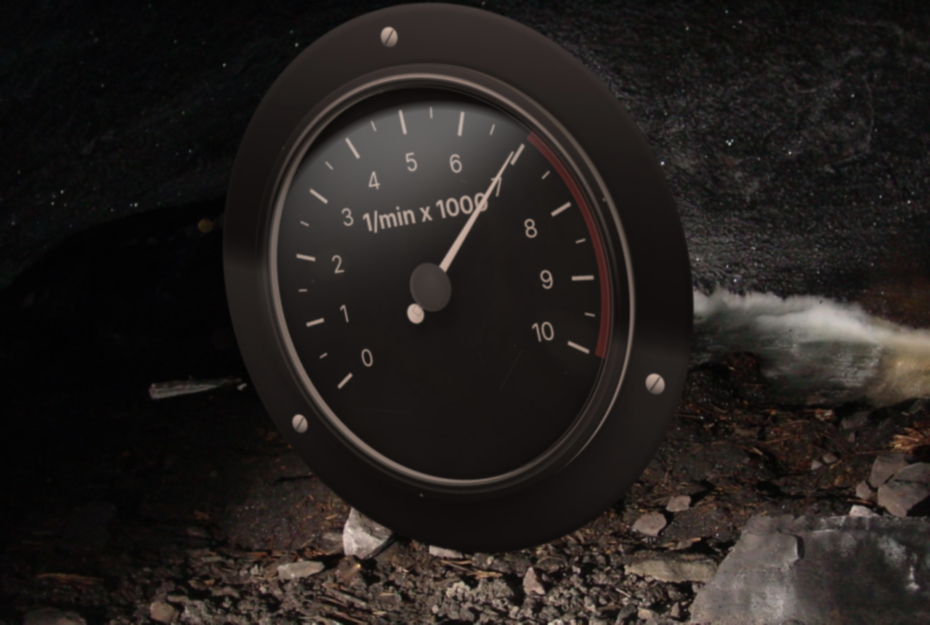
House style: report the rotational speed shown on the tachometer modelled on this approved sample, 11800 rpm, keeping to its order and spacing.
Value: 7000 rpm
